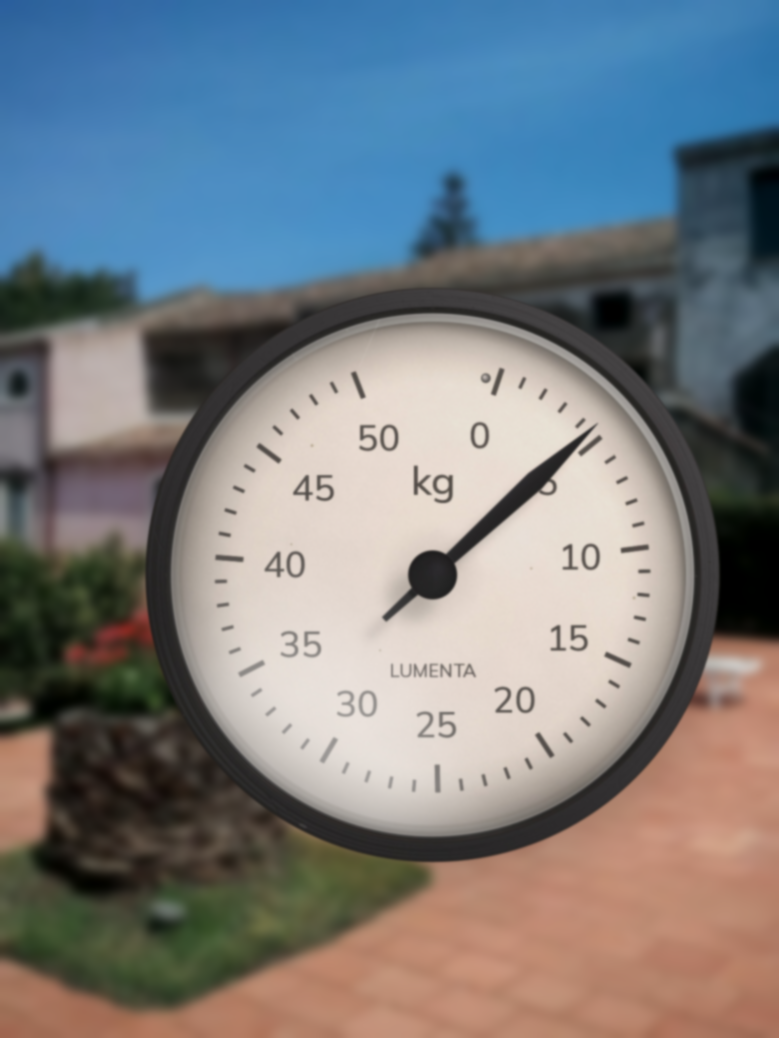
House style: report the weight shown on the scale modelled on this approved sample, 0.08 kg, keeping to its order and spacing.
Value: 4.5 kg
